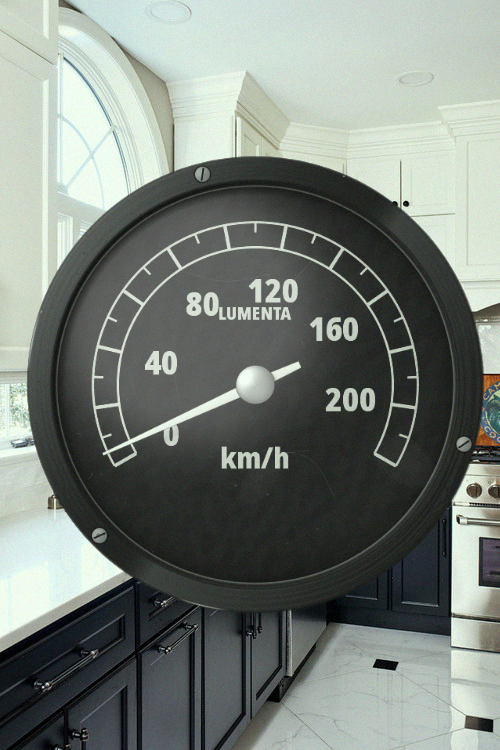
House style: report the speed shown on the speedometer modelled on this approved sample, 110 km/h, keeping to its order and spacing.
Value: 5 km/h
